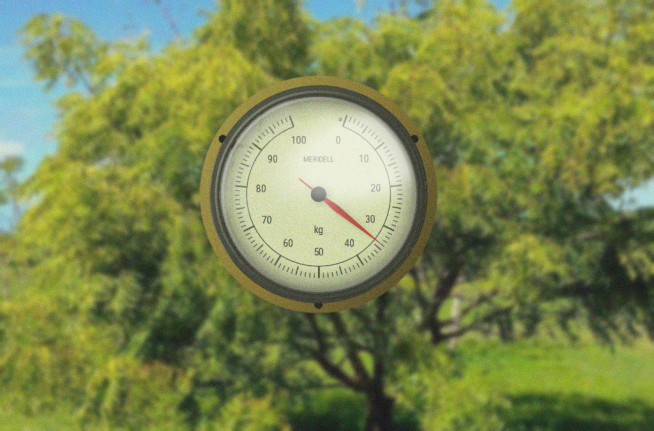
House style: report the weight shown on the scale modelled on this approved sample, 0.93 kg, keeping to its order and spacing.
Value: 34 kg
